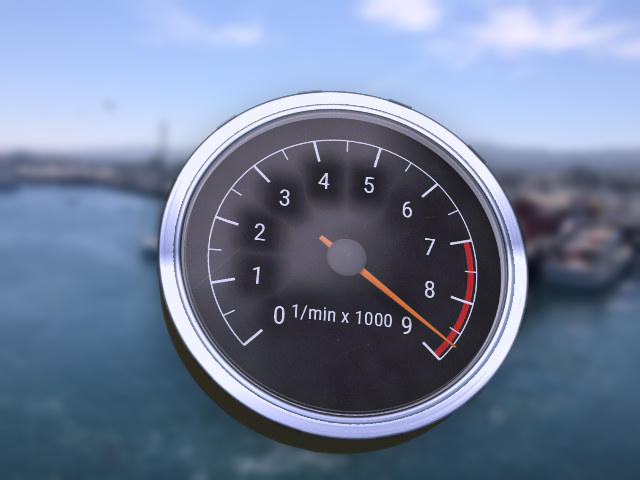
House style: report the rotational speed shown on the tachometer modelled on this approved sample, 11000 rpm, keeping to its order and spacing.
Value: 8750 rpm
